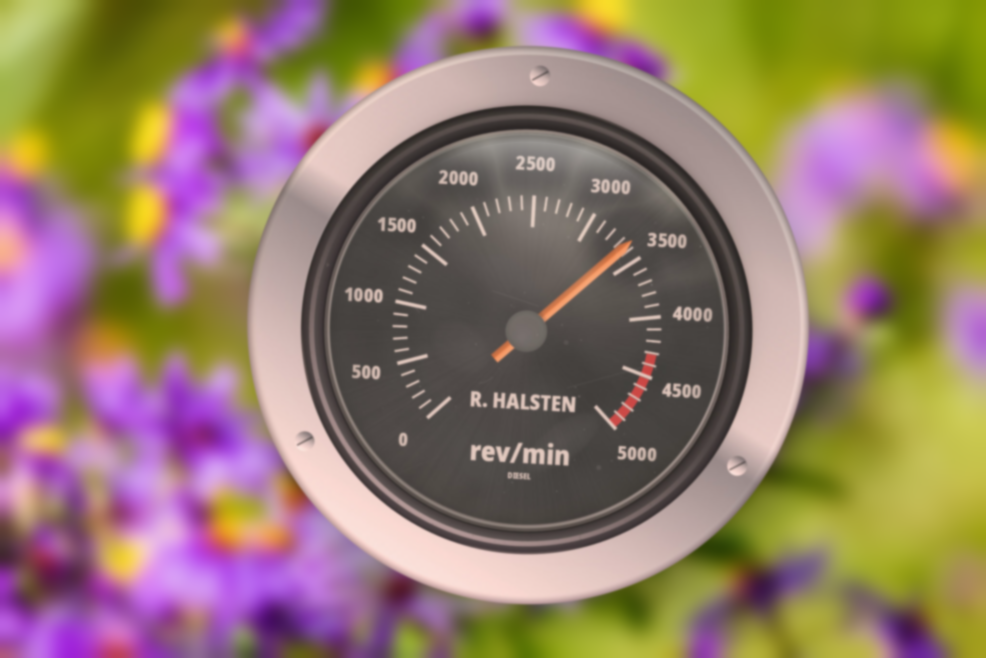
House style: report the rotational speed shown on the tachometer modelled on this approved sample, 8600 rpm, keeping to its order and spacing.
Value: 3350 rpm
